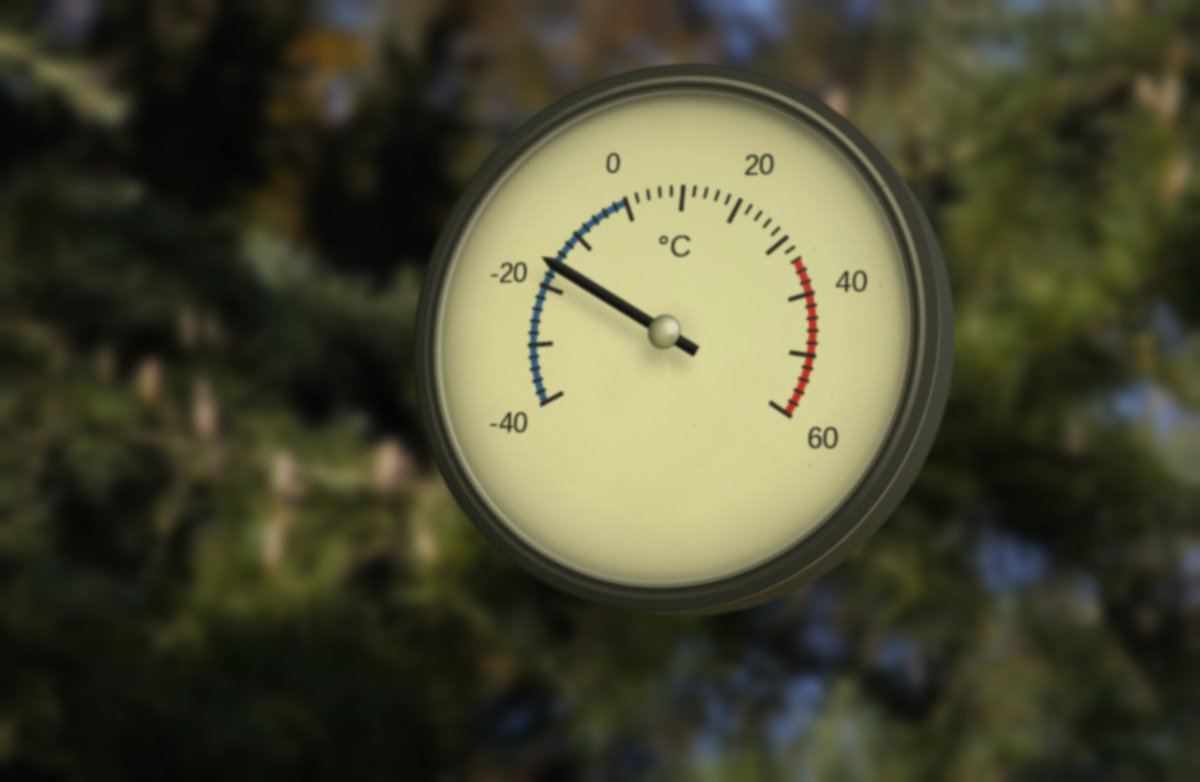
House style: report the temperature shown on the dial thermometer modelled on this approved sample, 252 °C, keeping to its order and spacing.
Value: -16 °C
